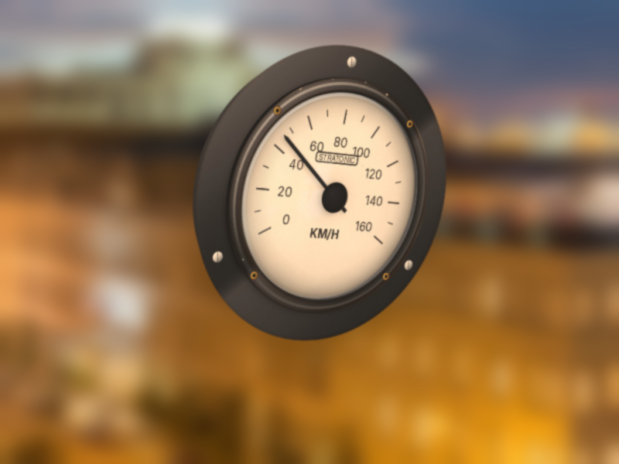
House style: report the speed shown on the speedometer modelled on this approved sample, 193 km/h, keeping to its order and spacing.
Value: 45 km/h
